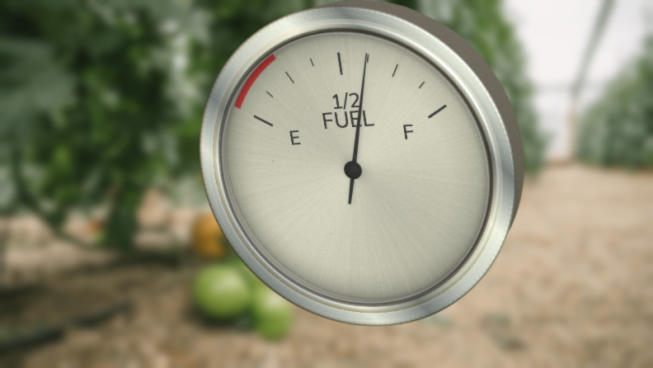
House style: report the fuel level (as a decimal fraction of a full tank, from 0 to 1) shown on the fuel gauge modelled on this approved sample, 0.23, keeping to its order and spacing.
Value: 0.625
